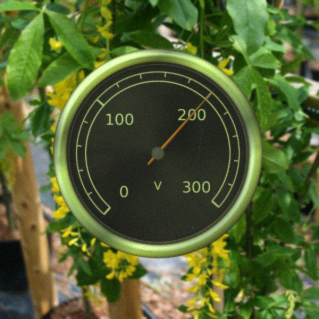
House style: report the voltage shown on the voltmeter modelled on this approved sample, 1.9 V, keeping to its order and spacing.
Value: 200 V
